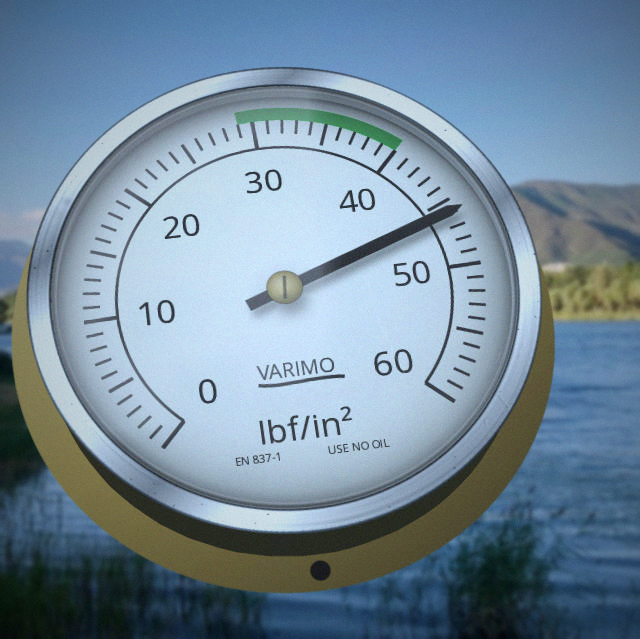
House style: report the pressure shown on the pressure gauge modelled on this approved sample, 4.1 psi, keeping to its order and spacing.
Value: 46 psi
